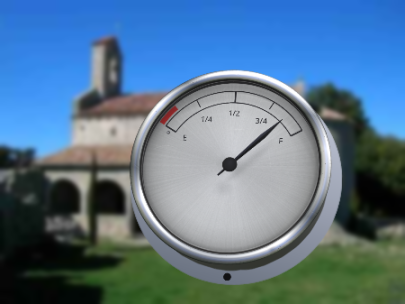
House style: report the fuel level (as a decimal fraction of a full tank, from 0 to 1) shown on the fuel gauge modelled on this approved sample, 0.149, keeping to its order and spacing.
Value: 0.875
